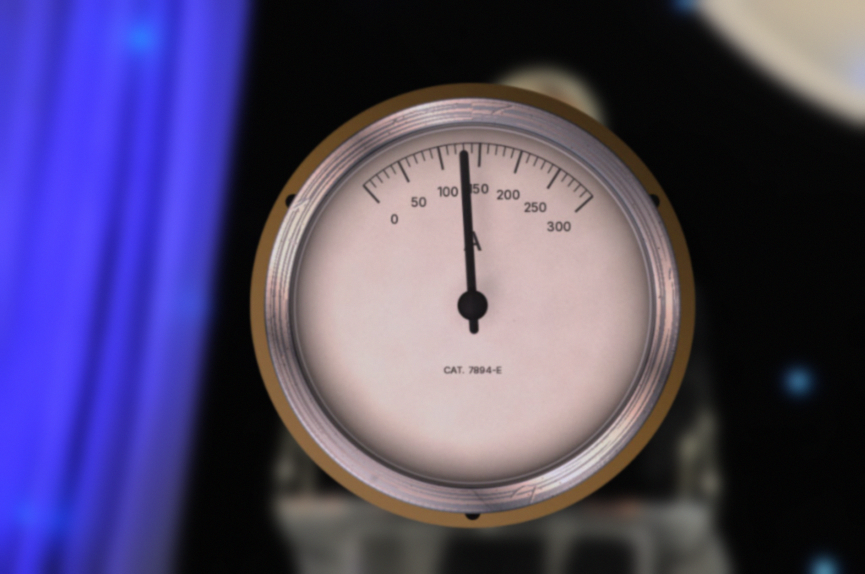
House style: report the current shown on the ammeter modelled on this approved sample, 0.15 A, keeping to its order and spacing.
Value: 130 A
